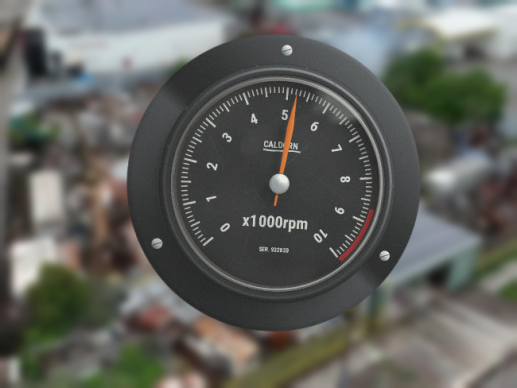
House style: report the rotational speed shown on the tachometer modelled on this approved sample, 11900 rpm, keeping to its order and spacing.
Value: 5200 rpm
